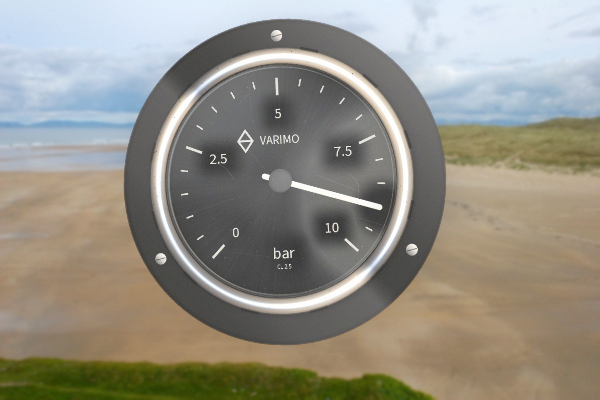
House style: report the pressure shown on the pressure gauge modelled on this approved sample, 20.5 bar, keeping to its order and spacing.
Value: 9 bar
